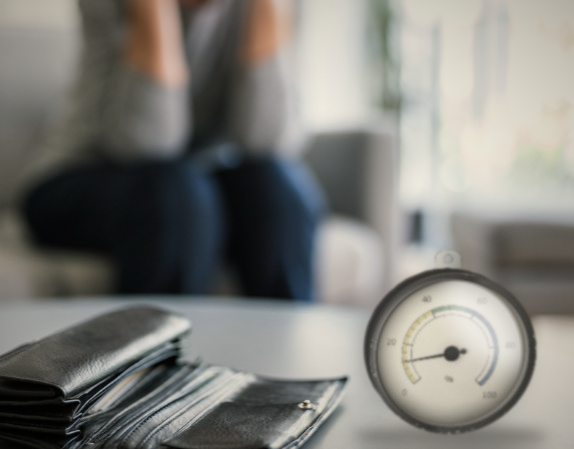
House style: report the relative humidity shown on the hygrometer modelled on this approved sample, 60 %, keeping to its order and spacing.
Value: 12 %
